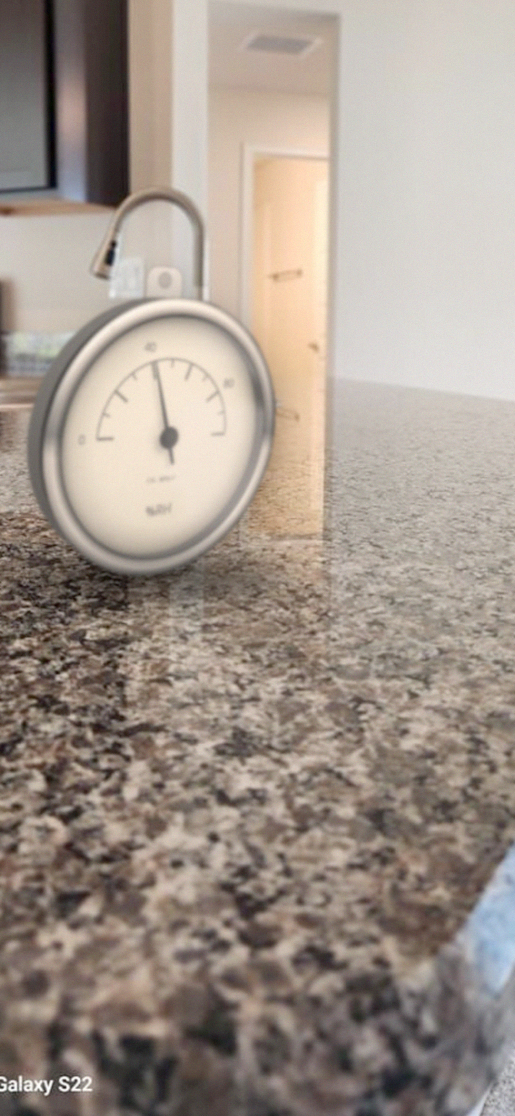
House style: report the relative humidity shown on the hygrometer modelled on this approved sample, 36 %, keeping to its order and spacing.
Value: 40 %
